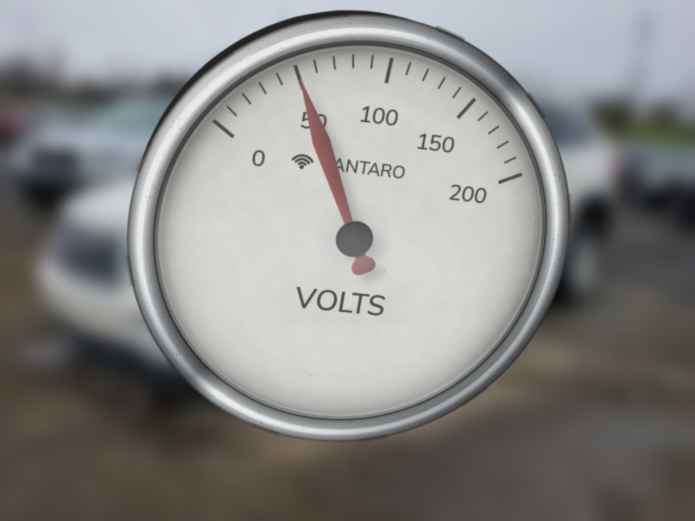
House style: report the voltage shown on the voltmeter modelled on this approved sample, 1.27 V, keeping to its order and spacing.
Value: 50 V
